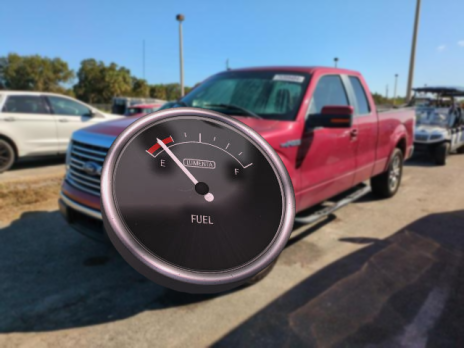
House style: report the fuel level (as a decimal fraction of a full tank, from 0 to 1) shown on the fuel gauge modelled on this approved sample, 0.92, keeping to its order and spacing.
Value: 0.125
